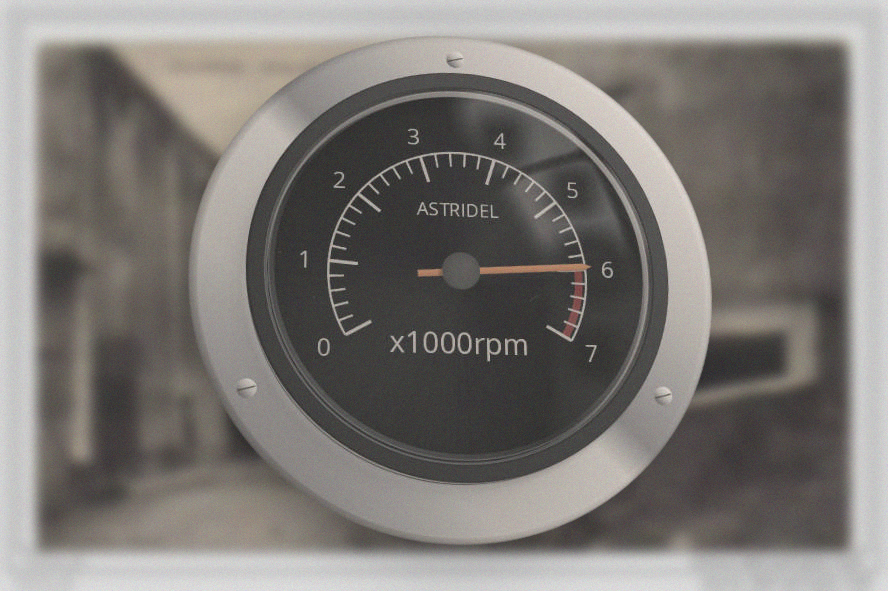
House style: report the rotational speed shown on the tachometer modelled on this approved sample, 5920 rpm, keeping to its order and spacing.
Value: 6000 rpm
